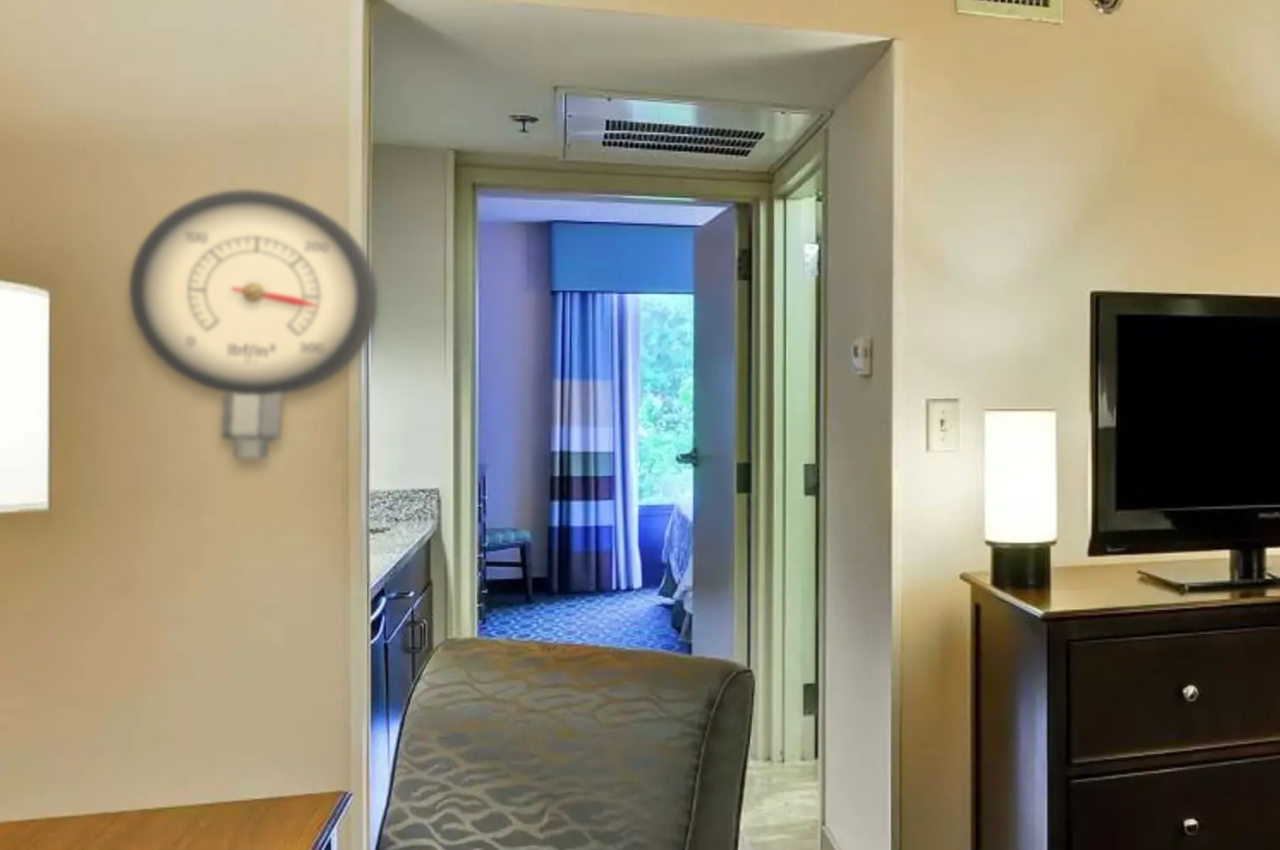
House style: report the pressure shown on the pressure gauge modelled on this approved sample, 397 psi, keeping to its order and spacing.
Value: 260 psi
